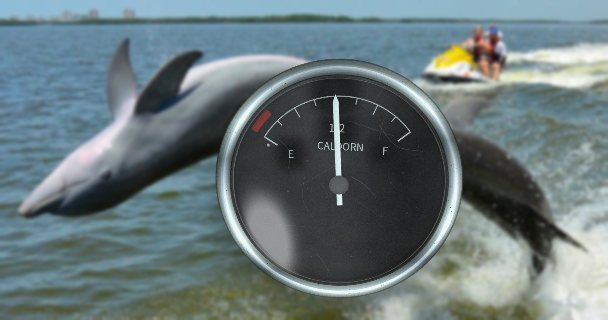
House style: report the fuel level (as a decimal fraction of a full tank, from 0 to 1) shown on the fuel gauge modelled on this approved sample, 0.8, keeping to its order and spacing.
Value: 0.5
